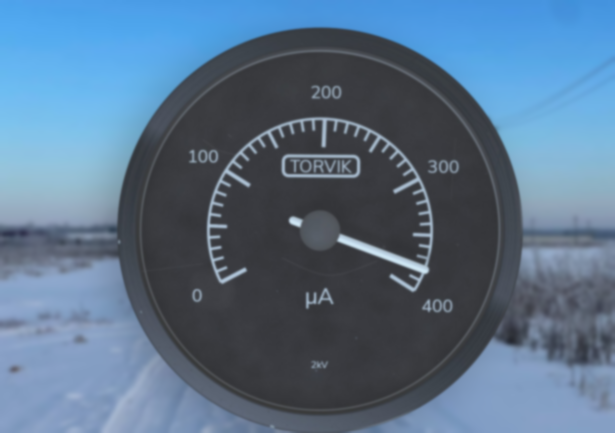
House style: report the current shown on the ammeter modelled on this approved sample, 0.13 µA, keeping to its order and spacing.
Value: 380 µA
